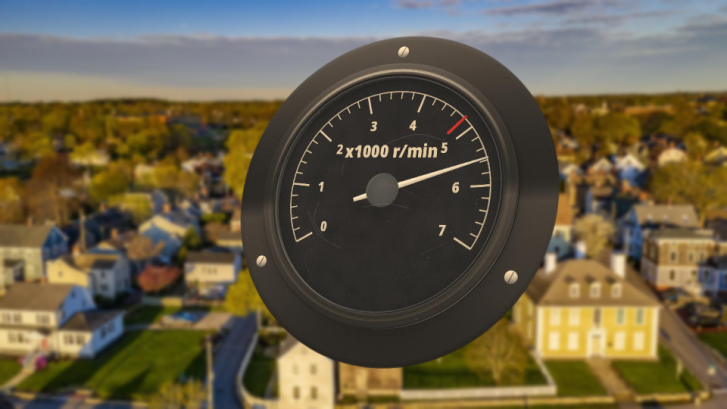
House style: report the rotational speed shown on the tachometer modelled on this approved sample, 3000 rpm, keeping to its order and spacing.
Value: 5600 rpm
